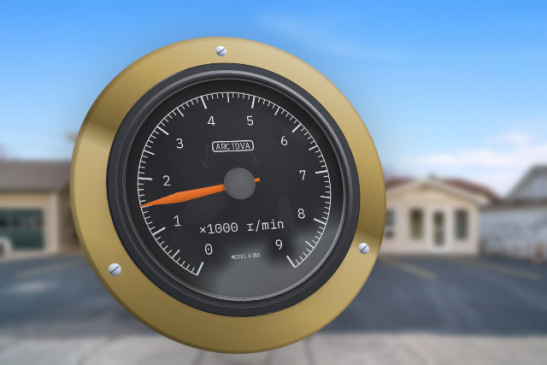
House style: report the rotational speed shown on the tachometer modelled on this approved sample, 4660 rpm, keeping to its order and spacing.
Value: 1500 rpm
